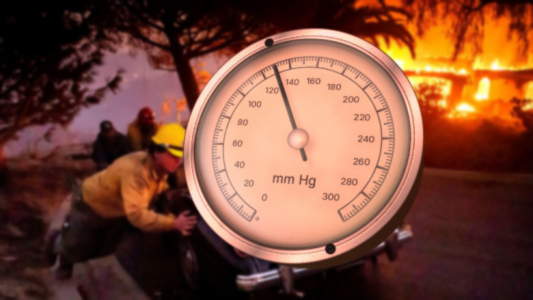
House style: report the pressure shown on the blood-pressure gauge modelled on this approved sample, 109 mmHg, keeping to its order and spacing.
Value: 130 mmHg
